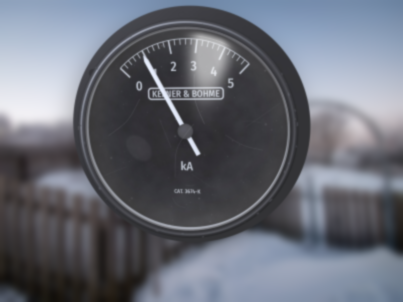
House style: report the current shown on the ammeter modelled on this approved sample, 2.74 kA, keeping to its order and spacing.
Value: 1 kA
